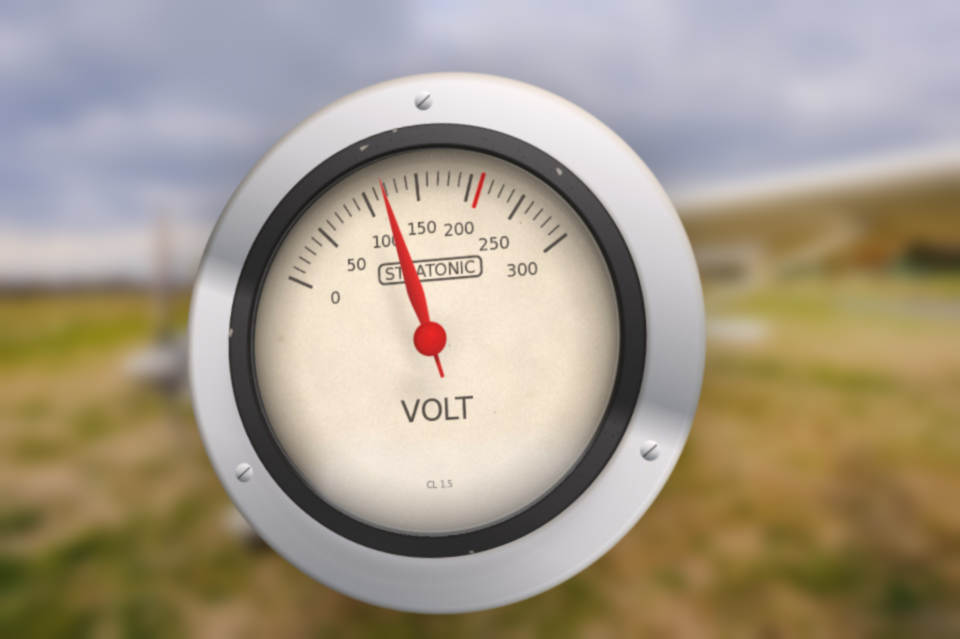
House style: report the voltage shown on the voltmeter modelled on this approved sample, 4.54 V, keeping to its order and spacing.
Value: 120 V
